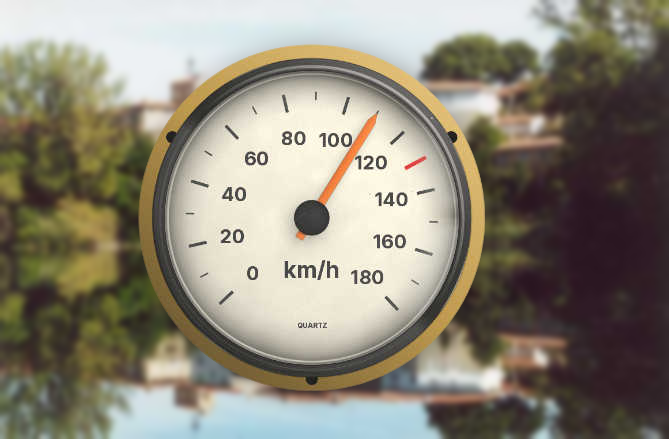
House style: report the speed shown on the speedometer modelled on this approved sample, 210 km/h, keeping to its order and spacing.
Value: 110 km/h
